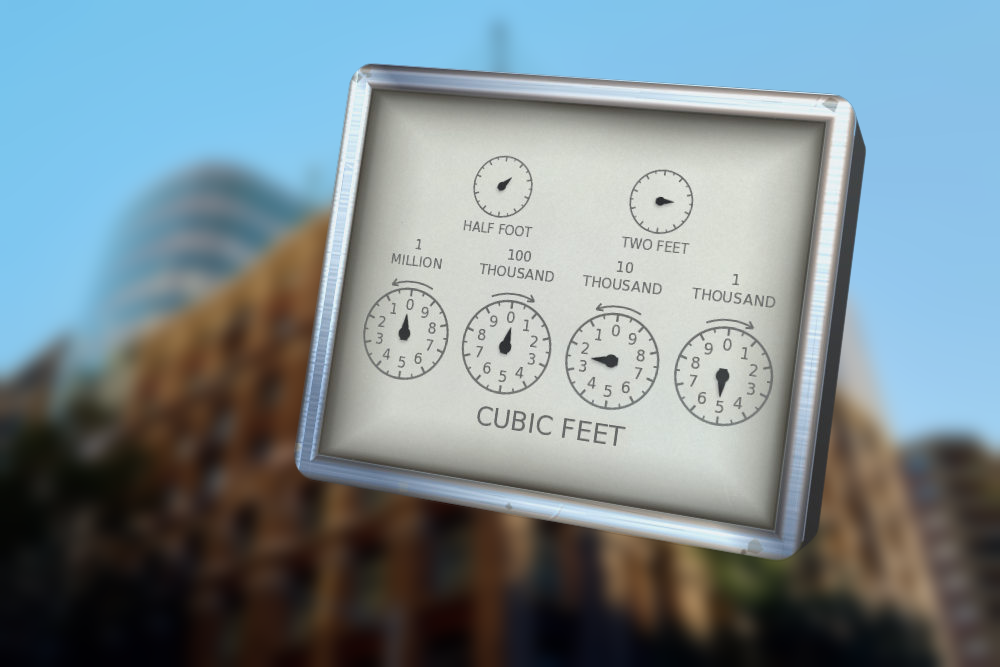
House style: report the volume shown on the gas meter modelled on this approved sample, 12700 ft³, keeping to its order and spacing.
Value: 2500 ft³
